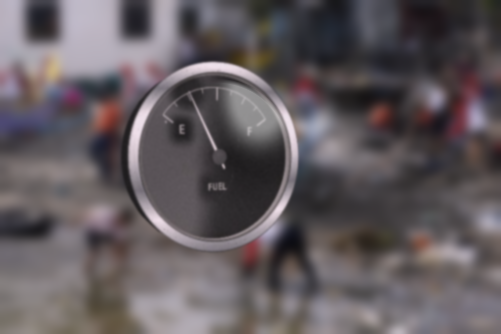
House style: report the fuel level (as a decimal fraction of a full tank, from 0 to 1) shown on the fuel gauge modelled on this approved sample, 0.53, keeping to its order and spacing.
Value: 0.25
